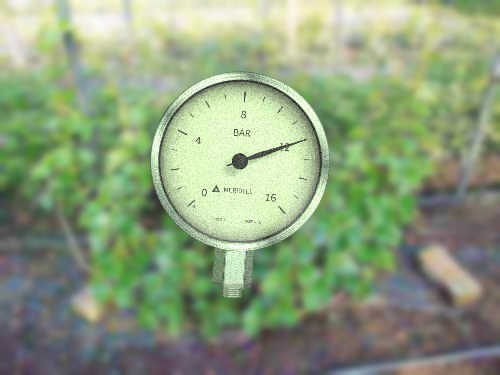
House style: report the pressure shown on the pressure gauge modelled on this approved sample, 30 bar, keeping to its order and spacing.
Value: 12 bar
